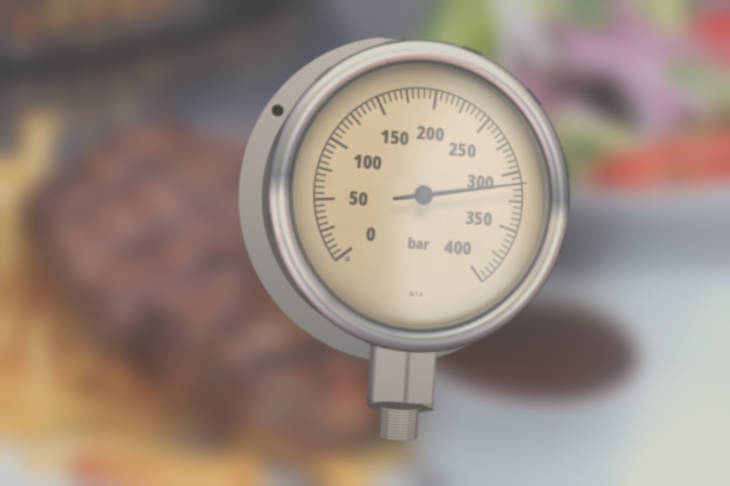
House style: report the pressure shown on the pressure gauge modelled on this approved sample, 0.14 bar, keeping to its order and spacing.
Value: 310 bar
